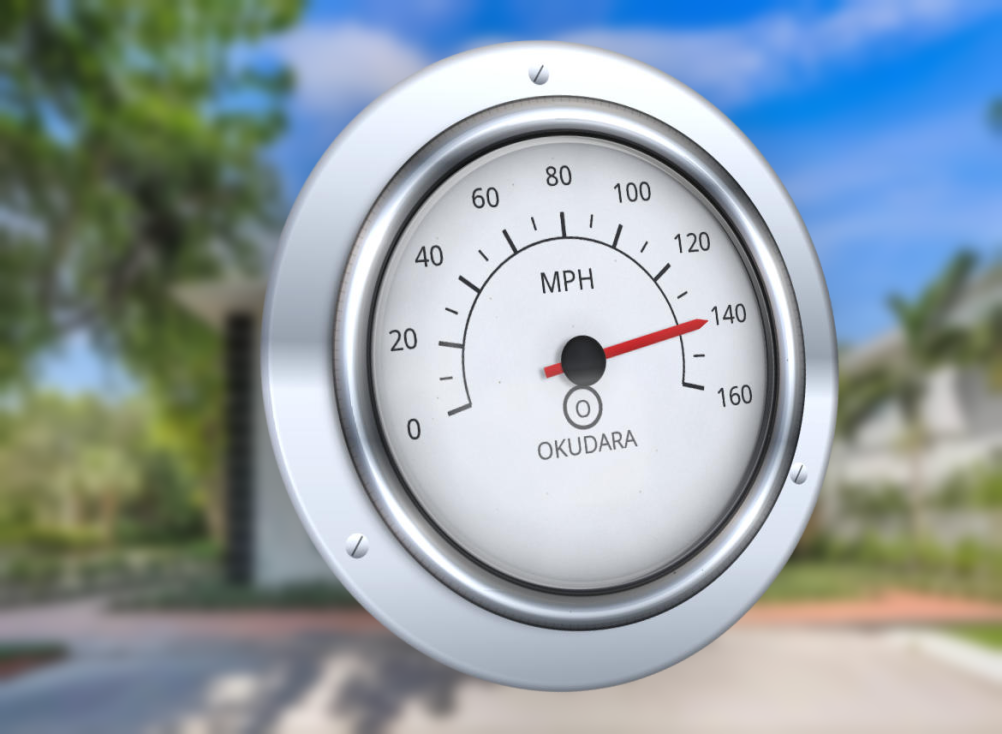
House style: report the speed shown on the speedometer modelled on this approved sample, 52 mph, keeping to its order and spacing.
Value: 140 mph
